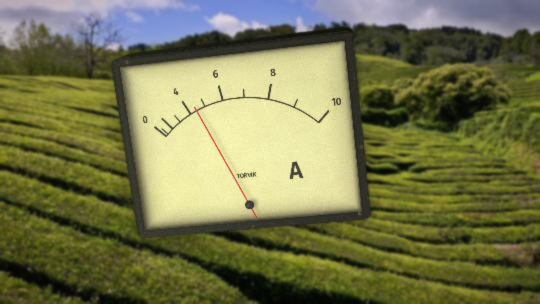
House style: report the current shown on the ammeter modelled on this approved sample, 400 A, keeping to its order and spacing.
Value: 4.5 A
